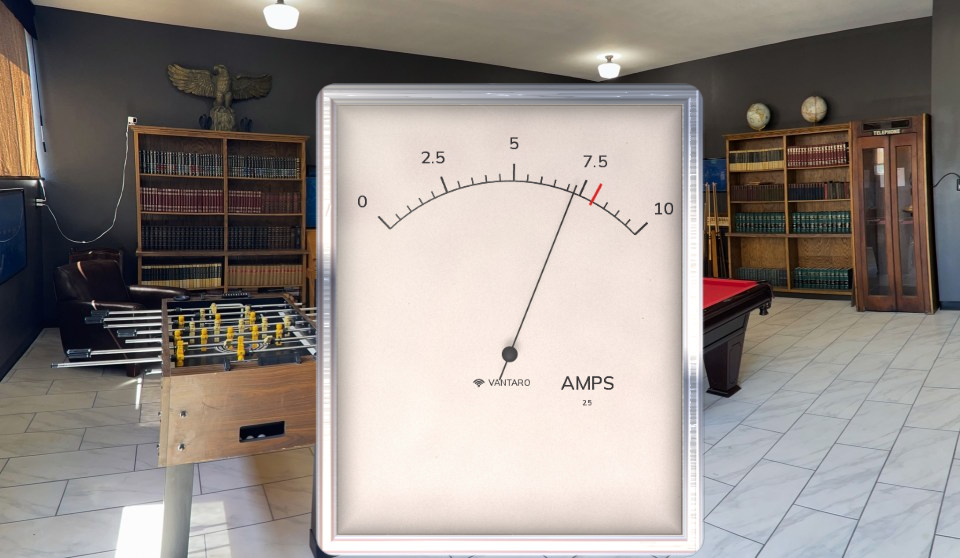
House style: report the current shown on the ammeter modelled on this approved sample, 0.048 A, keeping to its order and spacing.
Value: 7.25 A
